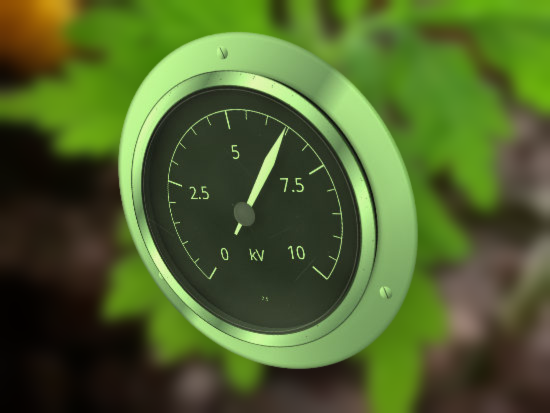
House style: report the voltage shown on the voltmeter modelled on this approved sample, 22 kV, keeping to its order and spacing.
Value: 6.5 kV
